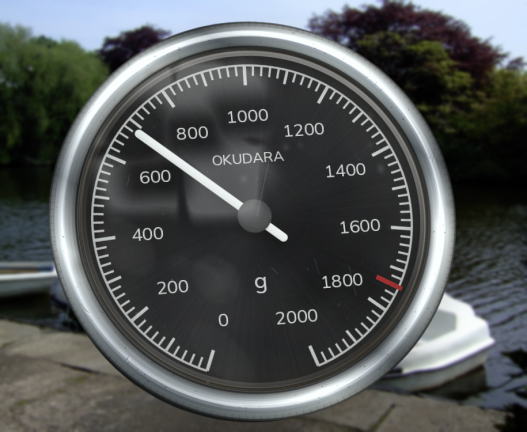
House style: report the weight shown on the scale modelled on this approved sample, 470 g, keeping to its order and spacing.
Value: 680 g
